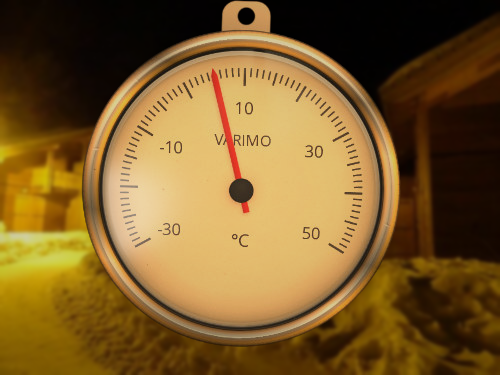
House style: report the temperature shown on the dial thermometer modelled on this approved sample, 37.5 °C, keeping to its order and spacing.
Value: 5 °C
